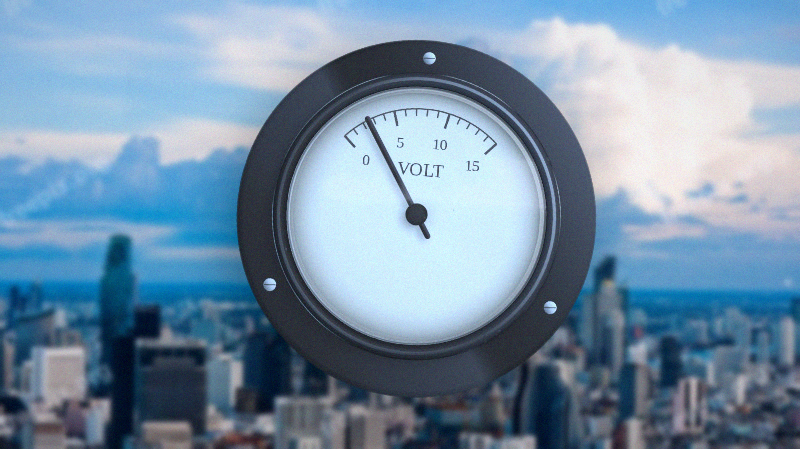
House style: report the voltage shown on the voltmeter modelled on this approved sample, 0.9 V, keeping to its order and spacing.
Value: 2.5 V
